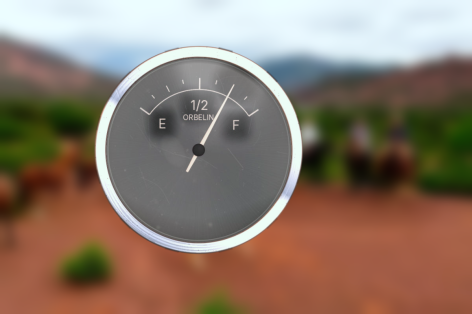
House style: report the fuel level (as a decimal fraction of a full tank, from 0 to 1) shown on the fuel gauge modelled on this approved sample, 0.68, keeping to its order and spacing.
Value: 0.75
